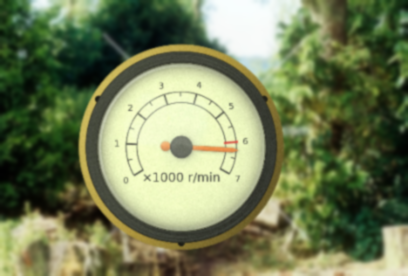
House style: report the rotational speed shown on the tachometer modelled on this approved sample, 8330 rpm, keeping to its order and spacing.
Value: 6250 rpm
